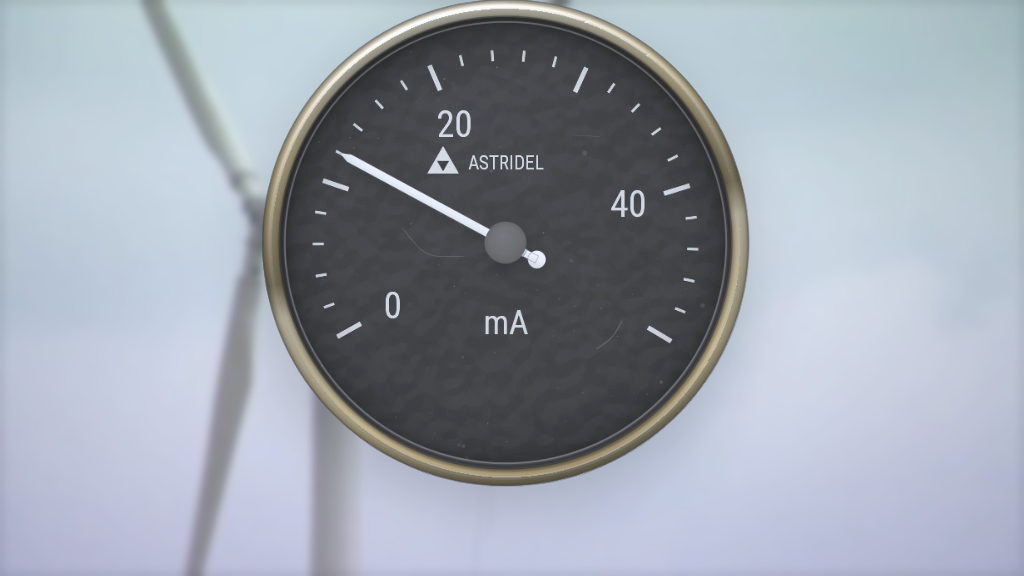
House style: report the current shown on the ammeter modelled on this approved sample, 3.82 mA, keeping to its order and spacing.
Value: 12 mA
